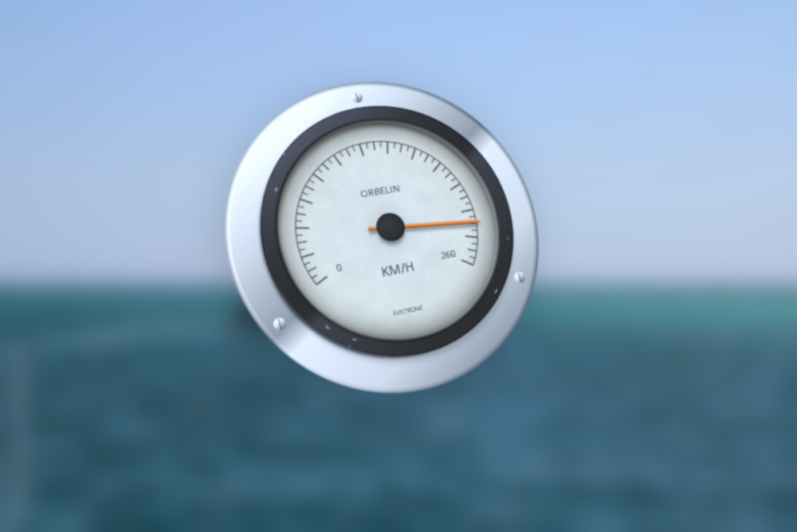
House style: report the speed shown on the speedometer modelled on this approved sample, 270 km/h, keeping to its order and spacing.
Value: 230 km/h
